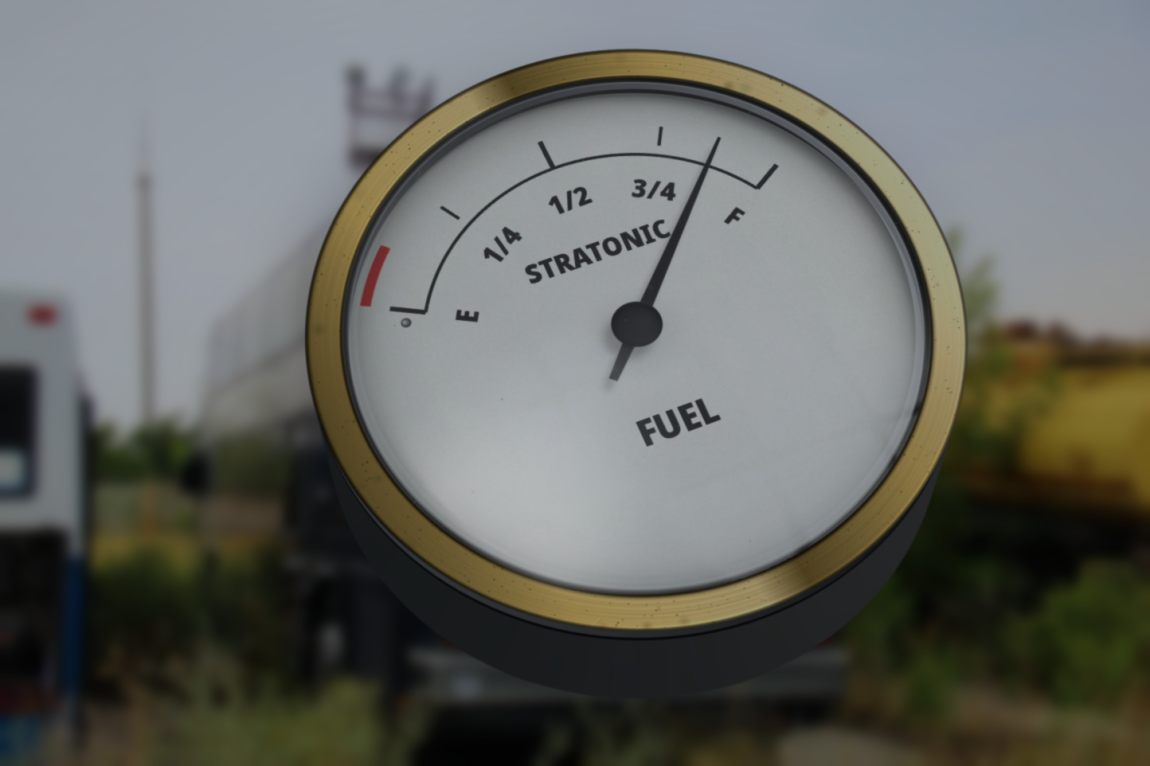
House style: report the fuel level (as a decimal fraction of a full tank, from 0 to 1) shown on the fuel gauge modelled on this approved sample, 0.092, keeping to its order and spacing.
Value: 0.875
